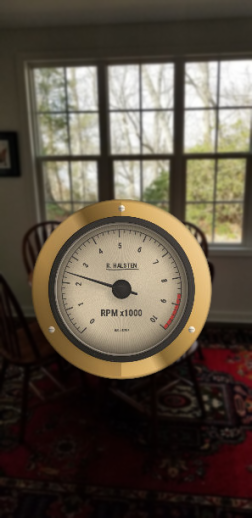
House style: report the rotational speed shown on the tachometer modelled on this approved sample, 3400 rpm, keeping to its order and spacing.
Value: 2400 rpm
